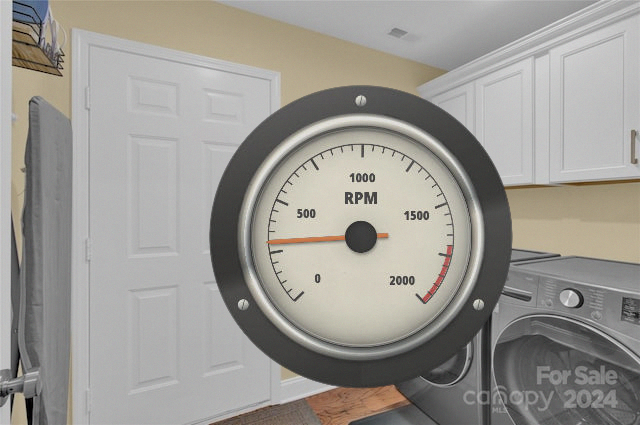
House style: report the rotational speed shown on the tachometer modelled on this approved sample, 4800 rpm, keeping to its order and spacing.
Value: 300 rpm
